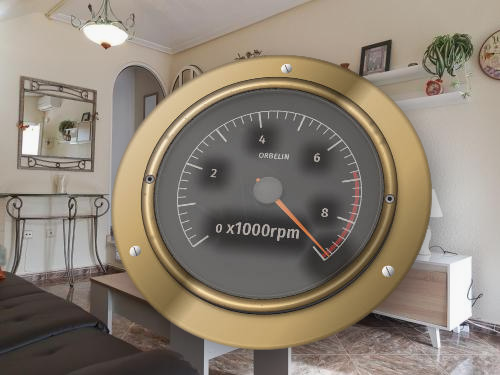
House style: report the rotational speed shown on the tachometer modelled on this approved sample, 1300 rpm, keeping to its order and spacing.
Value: 8900 rpm
